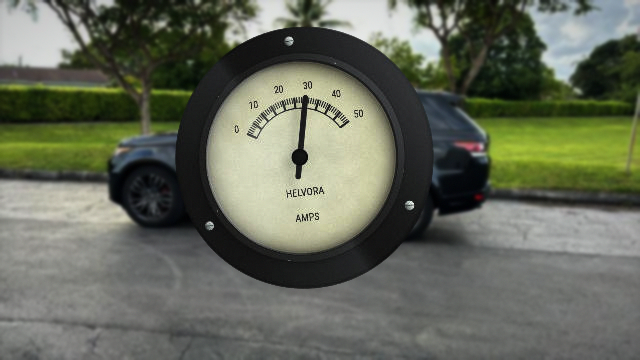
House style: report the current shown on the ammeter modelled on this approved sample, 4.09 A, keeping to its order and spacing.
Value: 30 A
